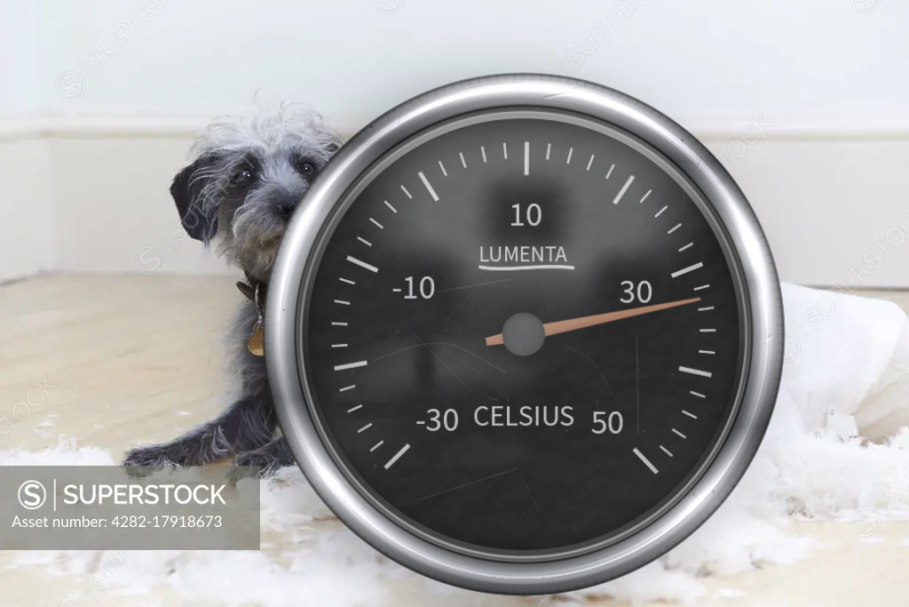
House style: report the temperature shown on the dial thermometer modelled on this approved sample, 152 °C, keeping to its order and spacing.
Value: 33 °C
